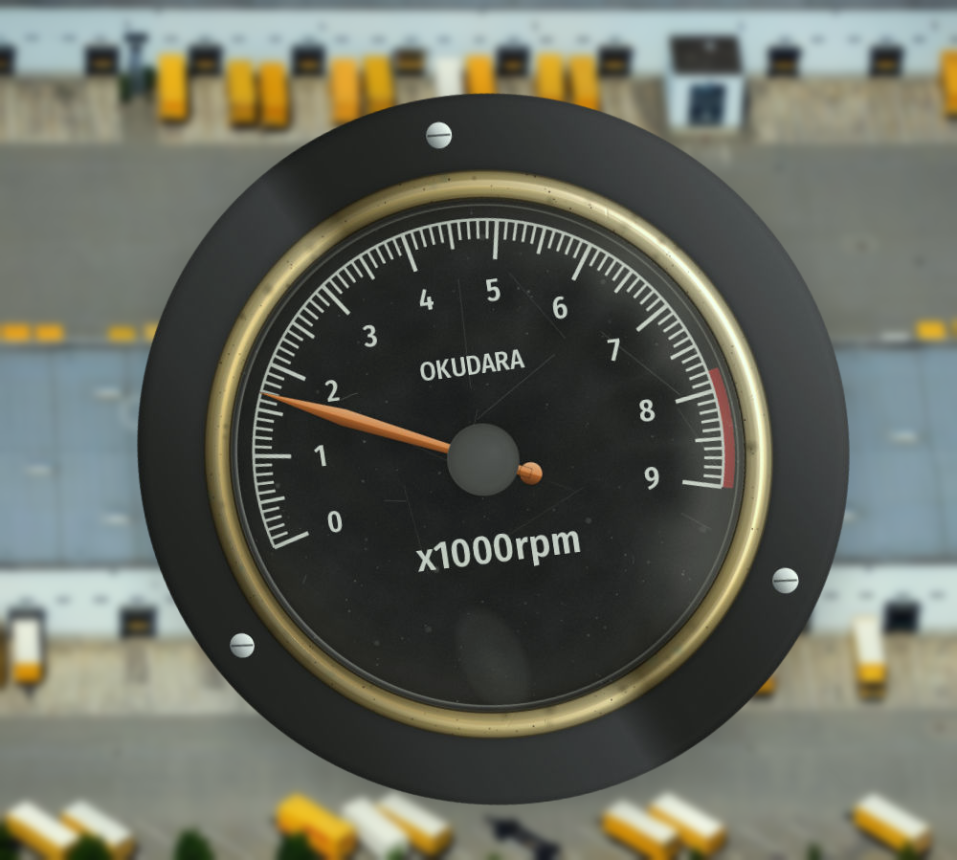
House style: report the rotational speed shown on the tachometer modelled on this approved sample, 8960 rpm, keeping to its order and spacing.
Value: 1700 rpm
